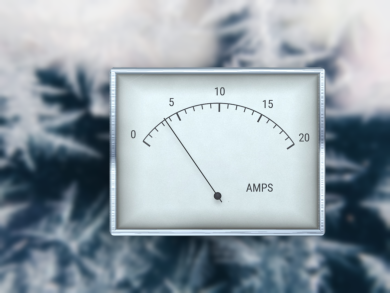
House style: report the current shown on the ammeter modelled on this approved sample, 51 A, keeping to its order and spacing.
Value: 3.5 A
